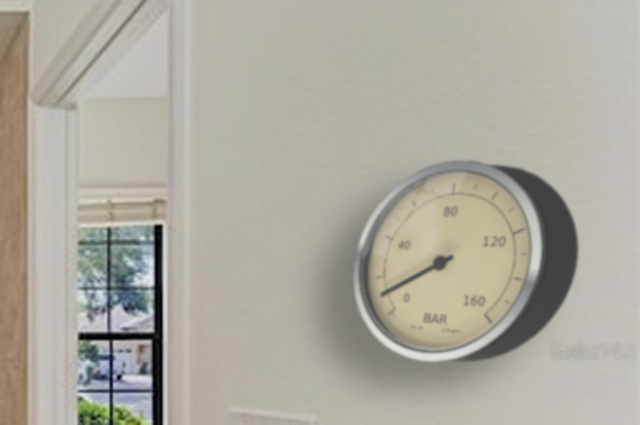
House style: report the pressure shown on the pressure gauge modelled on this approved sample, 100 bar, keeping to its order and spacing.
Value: 10 bar
